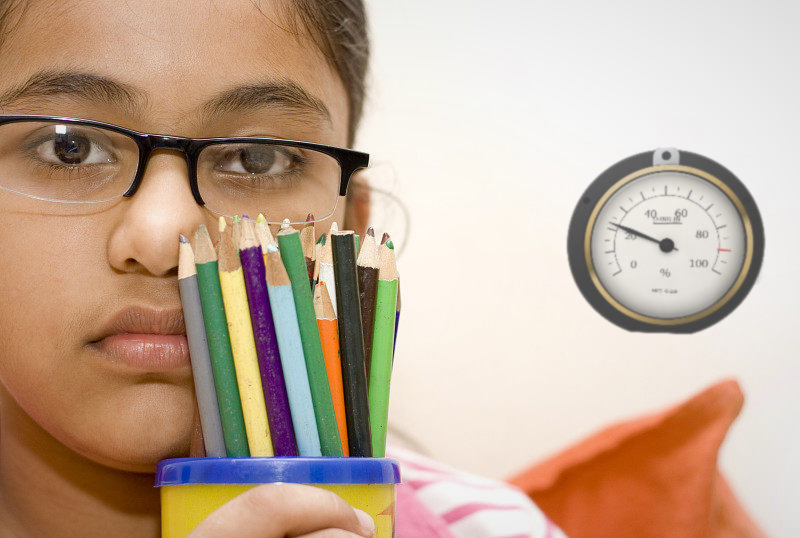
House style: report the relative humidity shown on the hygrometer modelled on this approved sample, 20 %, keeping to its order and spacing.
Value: 22.5 %
